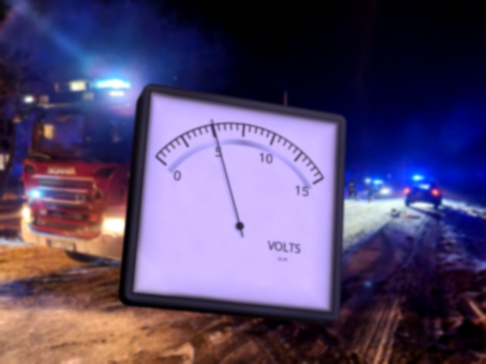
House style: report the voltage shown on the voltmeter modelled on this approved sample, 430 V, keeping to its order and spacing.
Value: 5 V
